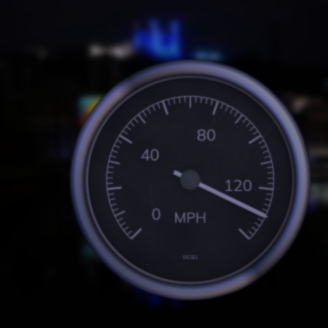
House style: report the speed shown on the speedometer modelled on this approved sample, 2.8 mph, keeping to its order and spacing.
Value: 130 mph
